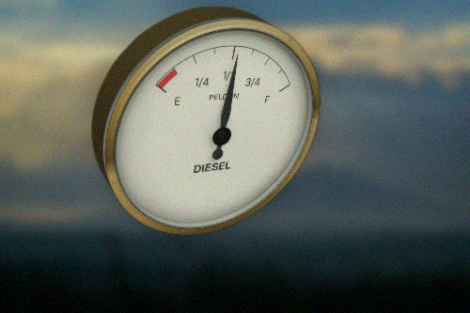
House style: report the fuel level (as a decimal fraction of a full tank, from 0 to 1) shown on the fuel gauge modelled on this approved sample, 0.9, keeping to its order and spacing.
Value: 0.5
